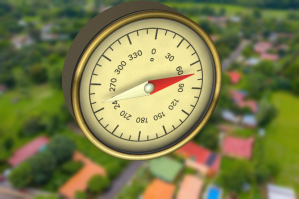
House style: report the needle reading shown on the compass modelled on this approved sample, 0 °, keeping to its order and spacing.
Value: 70 °
